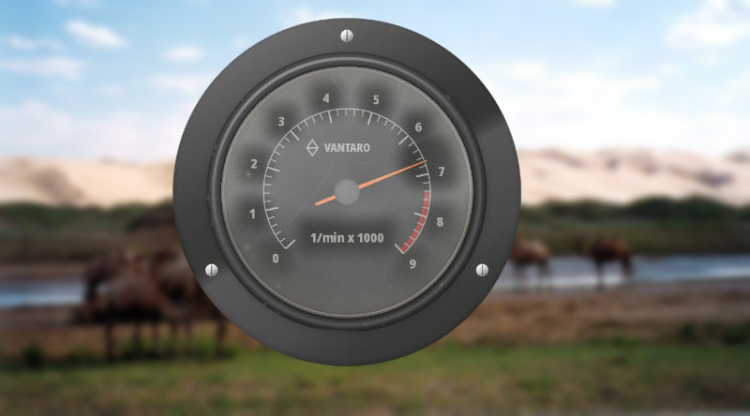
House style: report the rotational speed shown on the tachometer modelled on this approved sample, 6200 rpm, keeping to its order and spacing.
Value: 6700 rpm
